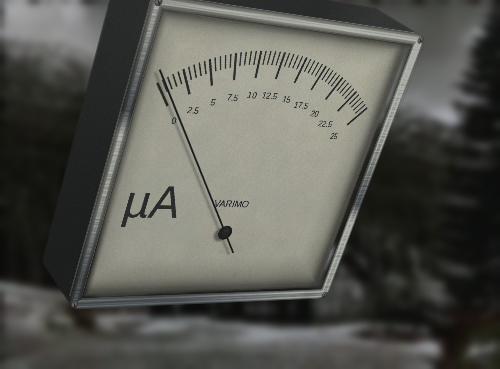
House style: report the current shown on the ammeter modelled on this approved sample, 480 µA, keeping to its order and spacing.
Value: 0.5 µA
